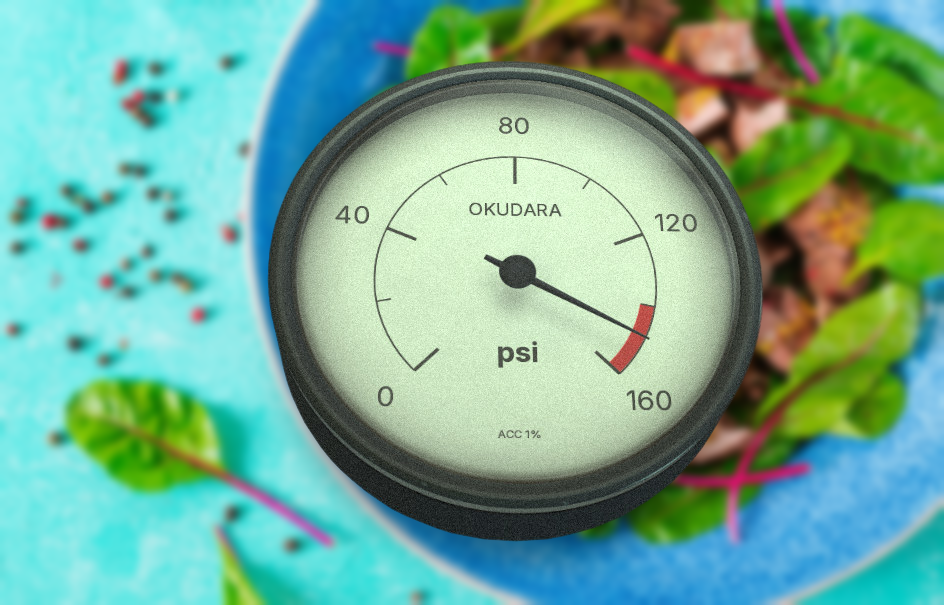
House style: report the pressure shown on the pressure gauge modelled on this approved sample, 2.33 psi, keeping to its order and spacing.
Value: 150 psi
